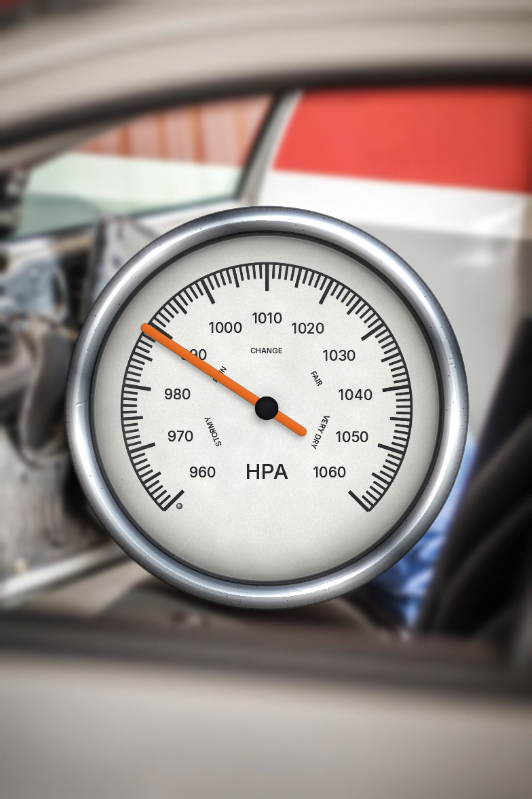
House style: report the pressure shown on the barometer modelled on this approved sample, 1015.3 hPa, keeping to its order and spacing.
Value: 989 hPa
